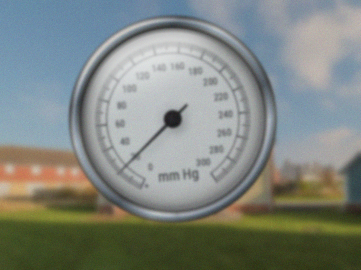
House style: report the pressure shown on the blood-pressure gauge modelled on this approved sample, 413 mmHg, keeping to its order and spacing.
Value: 20 mmHg
